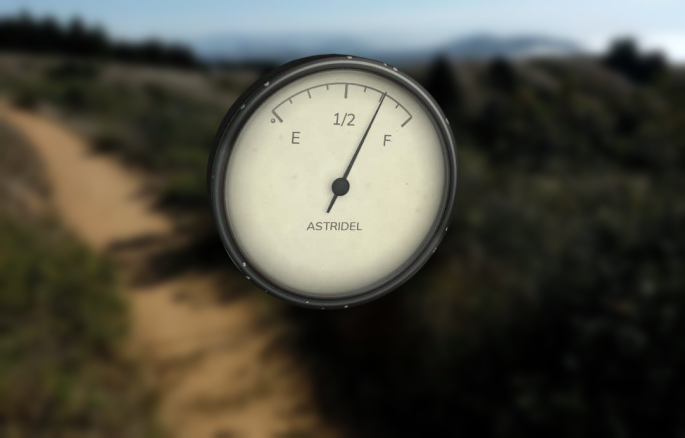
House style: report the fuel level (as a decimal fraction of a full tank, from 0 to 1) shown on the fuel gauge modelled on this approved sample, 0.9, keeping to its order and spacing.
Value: 0.75
